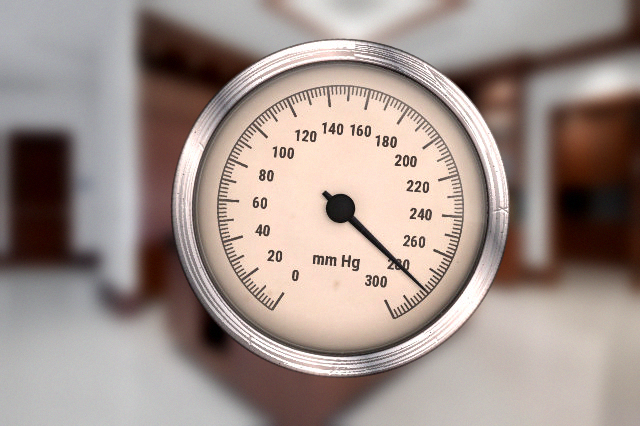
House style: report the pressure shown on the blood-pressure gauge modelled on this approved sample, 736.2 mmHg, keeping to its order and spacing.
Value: 280 mmHg
